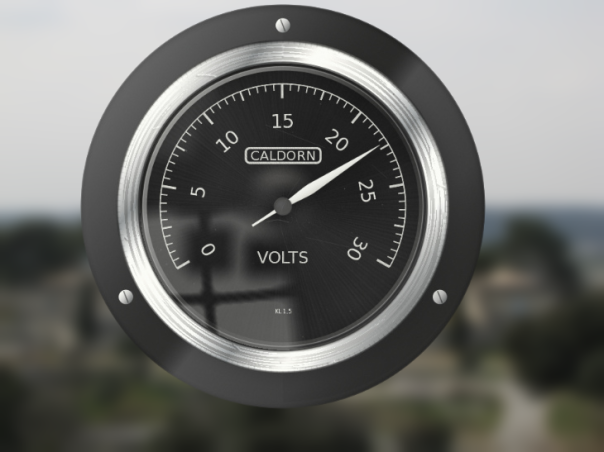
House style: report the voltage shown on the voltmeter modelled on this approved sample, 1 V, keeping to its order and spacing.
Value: 22.25 V
